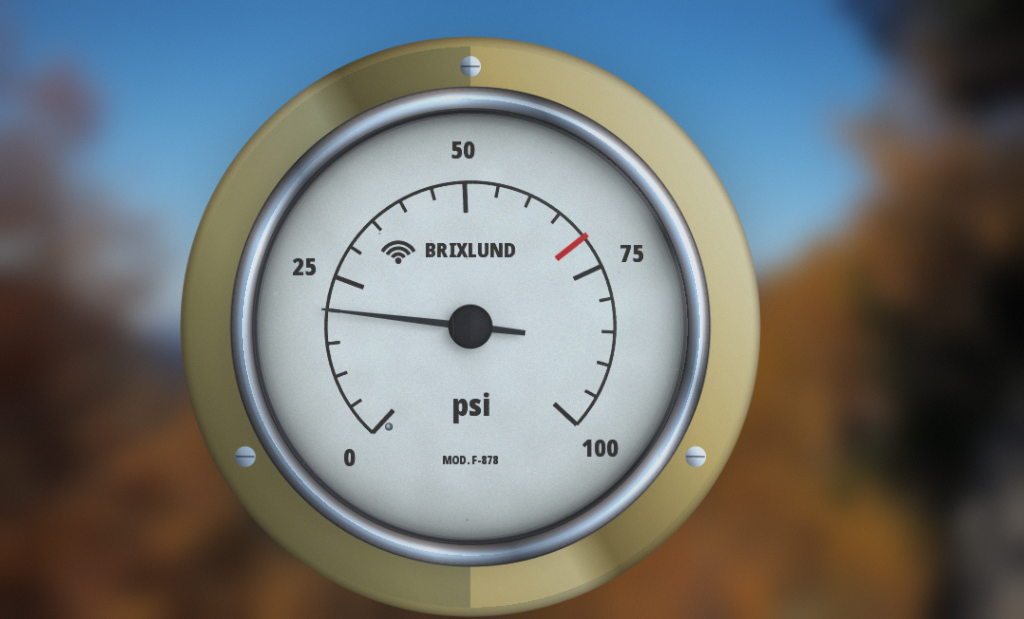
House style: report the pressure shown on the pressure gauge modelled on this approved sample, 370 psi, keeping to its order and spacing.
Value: 20 psi
